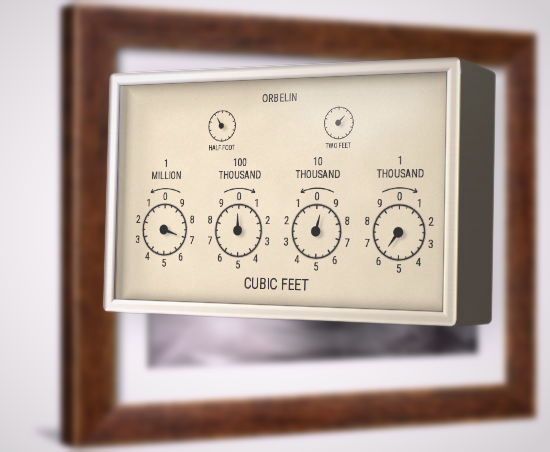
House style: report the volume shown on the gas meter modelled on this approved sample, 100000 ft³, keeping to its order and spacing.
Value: 699600 ft³
